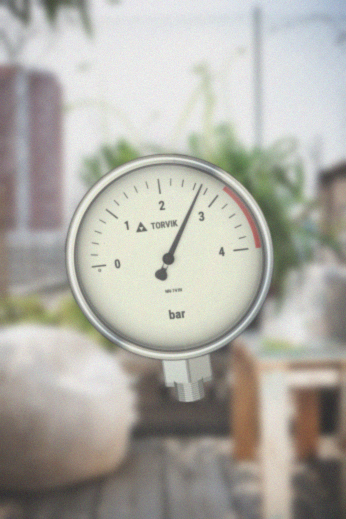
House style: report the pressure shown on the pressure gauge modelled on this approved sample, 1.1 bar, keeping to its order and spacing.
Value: 2.7 bar
